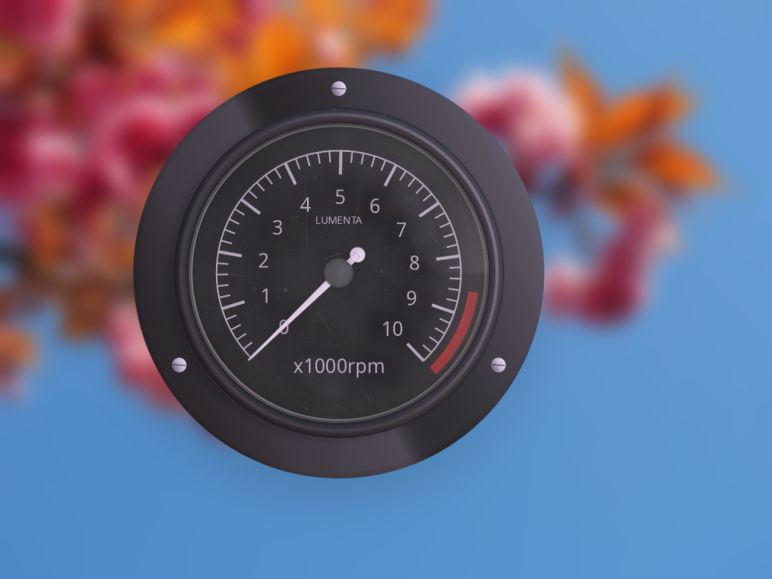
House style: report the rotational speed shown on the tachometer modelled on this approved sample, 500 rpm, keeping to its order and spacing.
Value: 0 rpm
